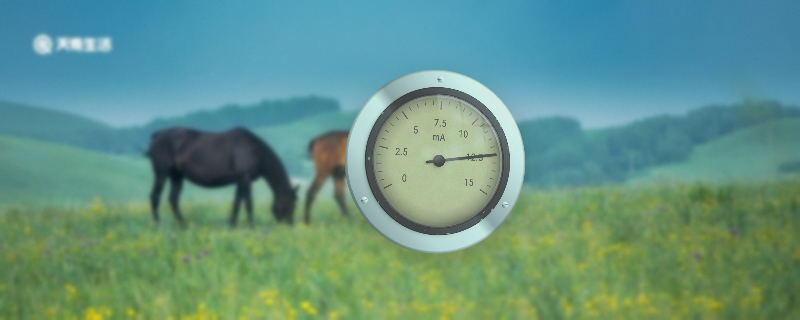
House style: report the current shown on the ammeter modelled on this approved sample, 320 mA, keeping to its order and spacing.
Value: 12.5 mA
